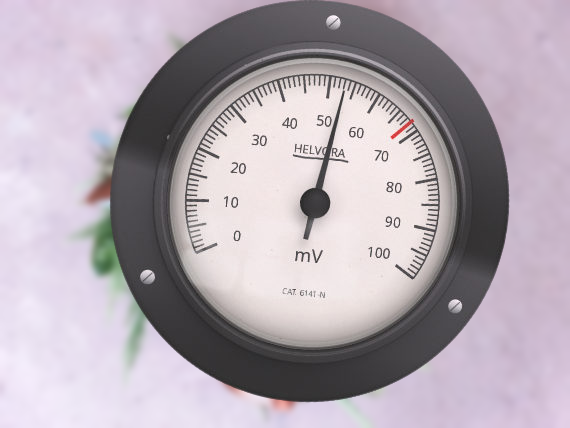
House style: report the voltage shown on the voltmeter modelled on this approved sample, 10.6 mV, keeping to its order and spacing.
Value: 53 mV
